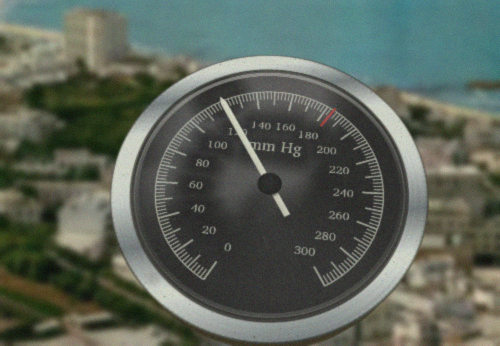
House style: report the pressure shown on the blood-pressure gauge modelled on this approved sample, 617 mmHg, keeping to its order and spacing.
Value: 120 mmHg
